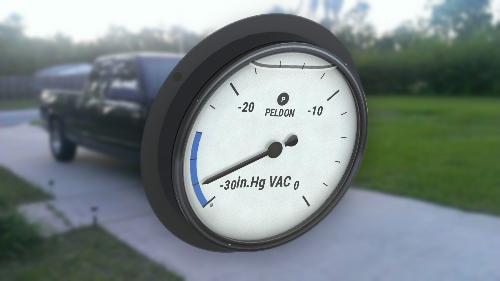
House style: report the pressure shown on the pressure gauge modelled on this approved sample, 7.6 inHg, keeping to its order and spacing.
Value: -28 inHg
